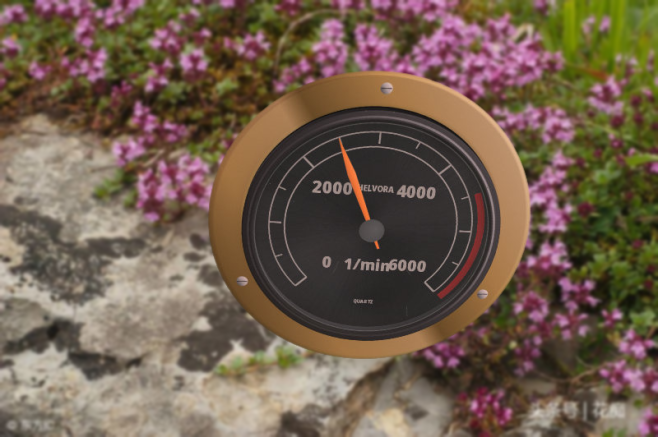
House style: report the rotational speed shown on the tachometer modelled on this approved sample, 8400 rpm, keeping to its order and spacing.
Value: 2500 rpm
